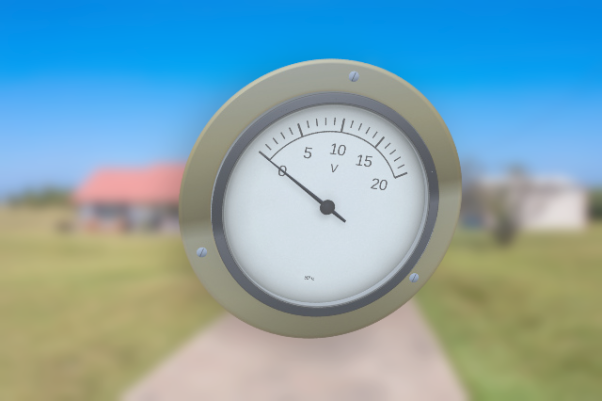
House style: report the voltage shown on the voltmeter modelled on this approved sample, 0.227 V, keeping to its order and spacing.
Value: 0 V
